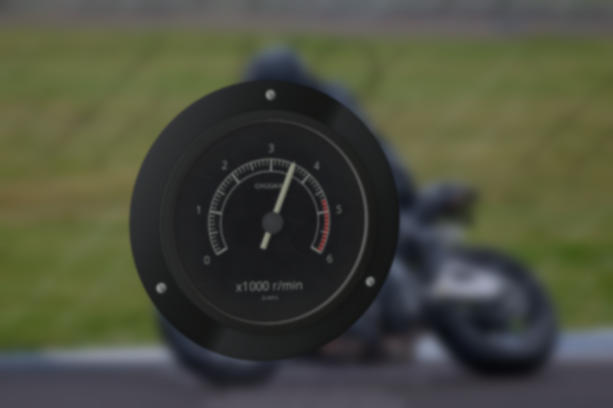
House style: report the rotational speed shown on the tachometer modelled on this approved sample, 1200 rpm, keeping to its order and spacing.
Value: 3500 rpm
